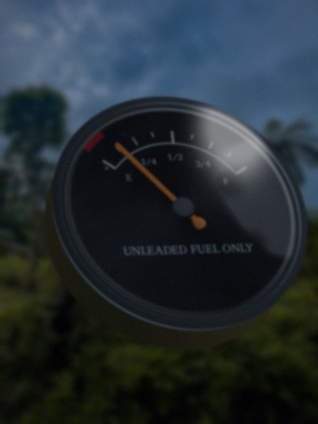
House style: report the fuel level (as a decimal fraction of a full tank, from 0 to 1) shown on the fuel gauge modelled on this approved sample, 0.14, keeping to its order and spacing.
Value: 0.125
